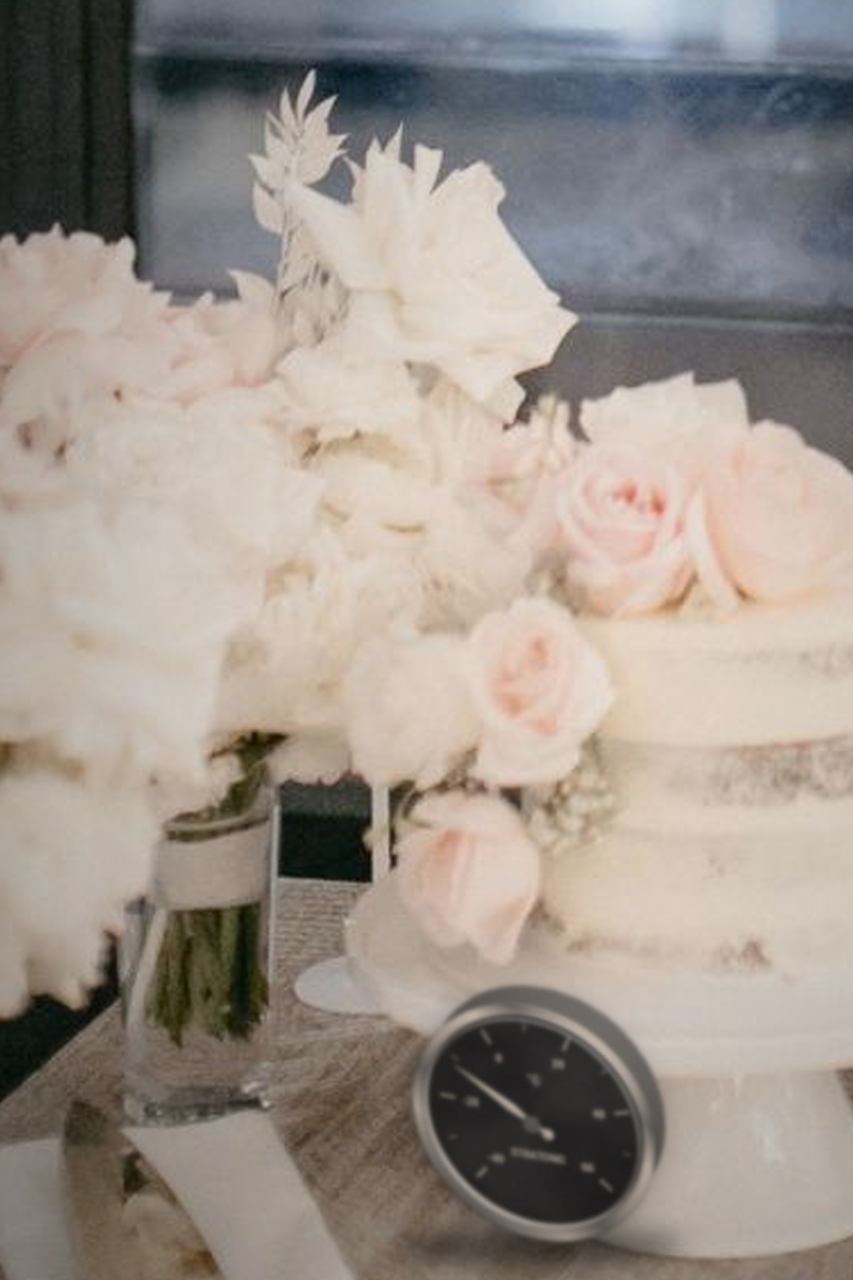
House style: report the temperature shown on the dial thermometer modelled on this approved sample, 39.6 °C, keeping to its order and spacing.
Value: -10 °C
